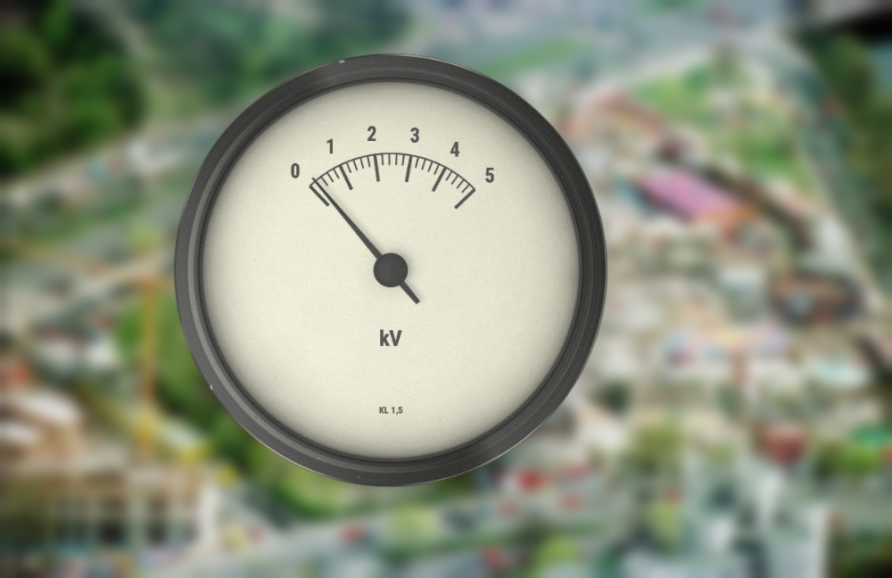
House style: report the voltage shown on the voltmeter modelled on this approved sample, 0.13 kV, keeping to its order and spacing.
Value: 0.2 kV
